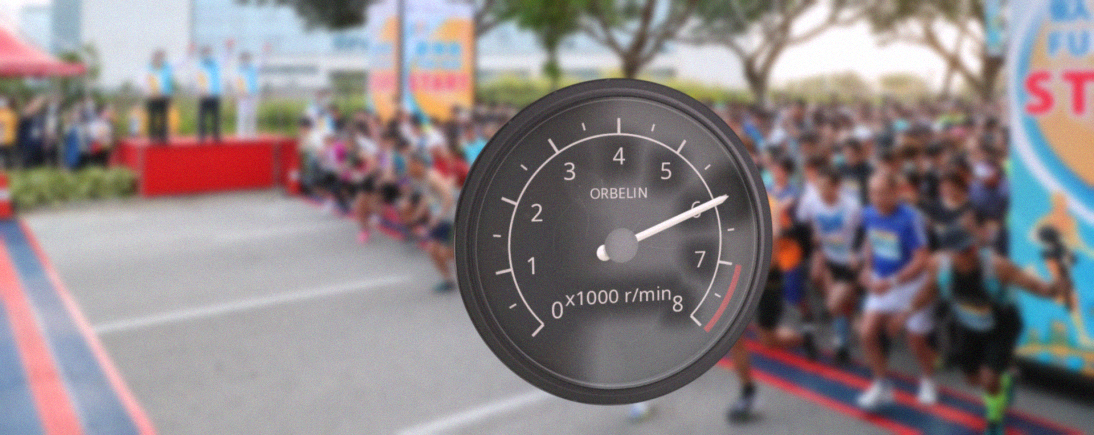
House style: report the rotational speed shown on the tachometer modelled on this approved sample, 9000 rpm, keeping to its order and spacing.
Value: 6000 rpm
